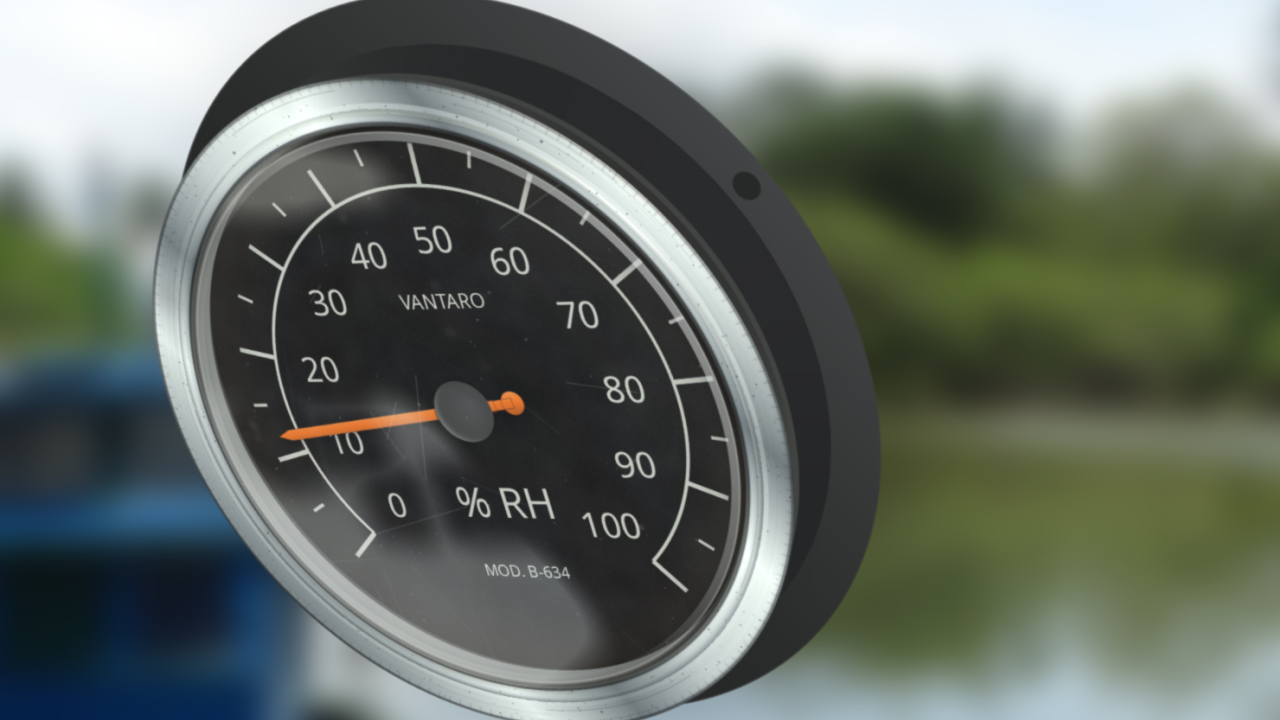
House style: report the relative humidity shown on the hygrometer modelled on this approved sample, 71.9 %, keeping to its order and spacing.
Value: 12.5 %
